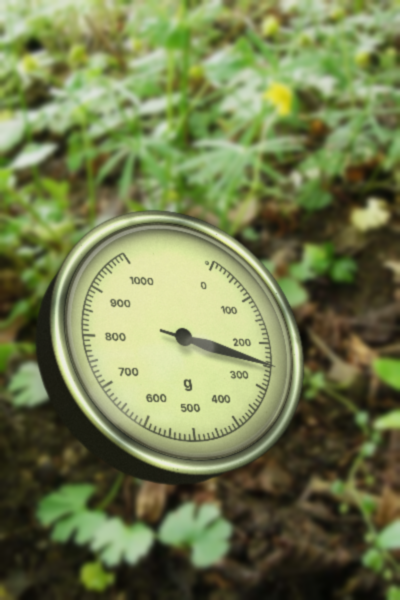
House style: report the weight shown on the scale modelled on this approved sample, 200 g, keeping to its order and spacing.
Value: 250 g
